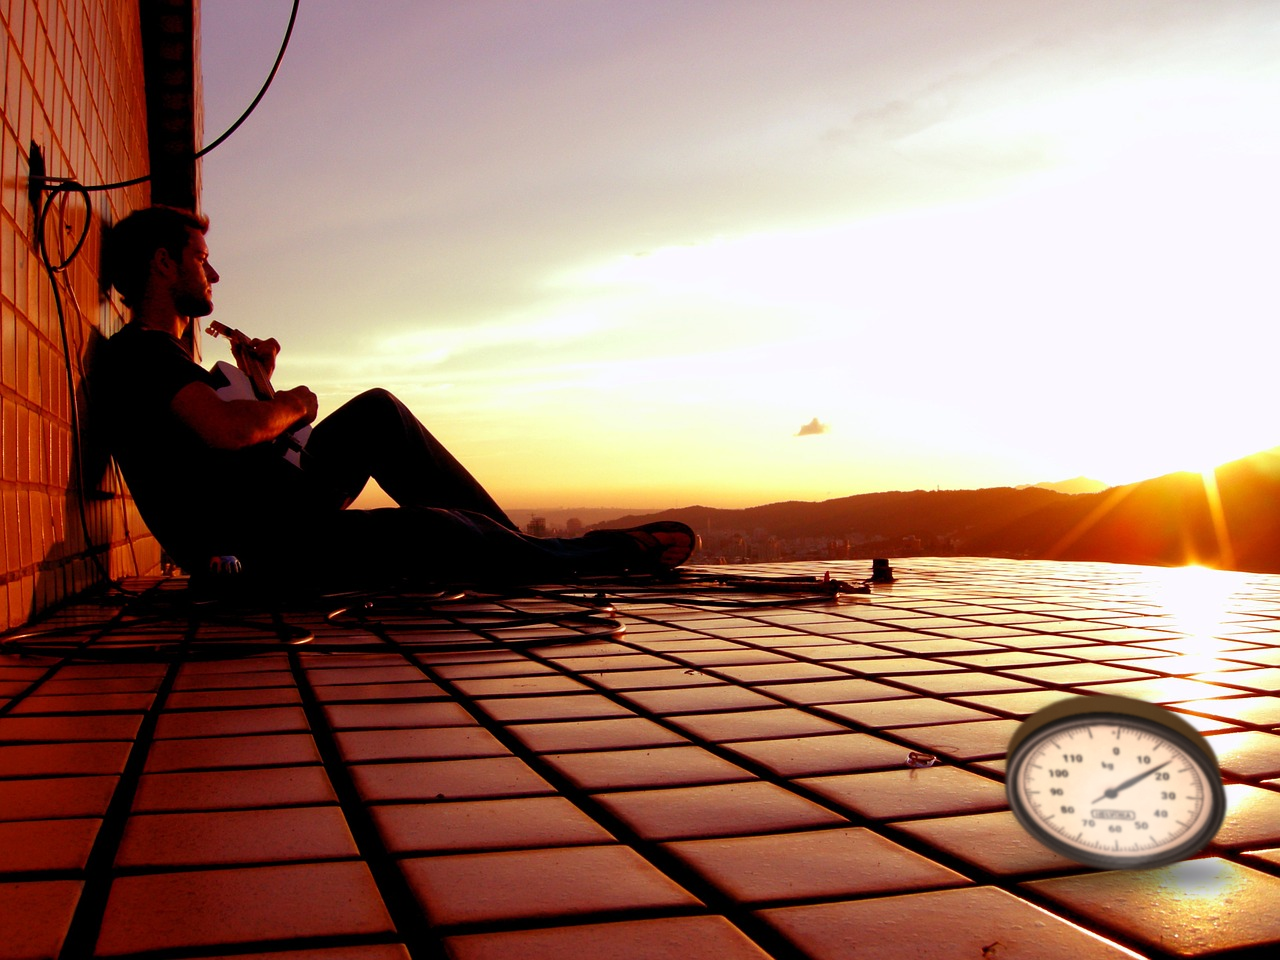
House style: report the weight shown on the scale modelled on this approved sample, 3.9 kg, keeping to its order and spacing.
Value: 15 kg
